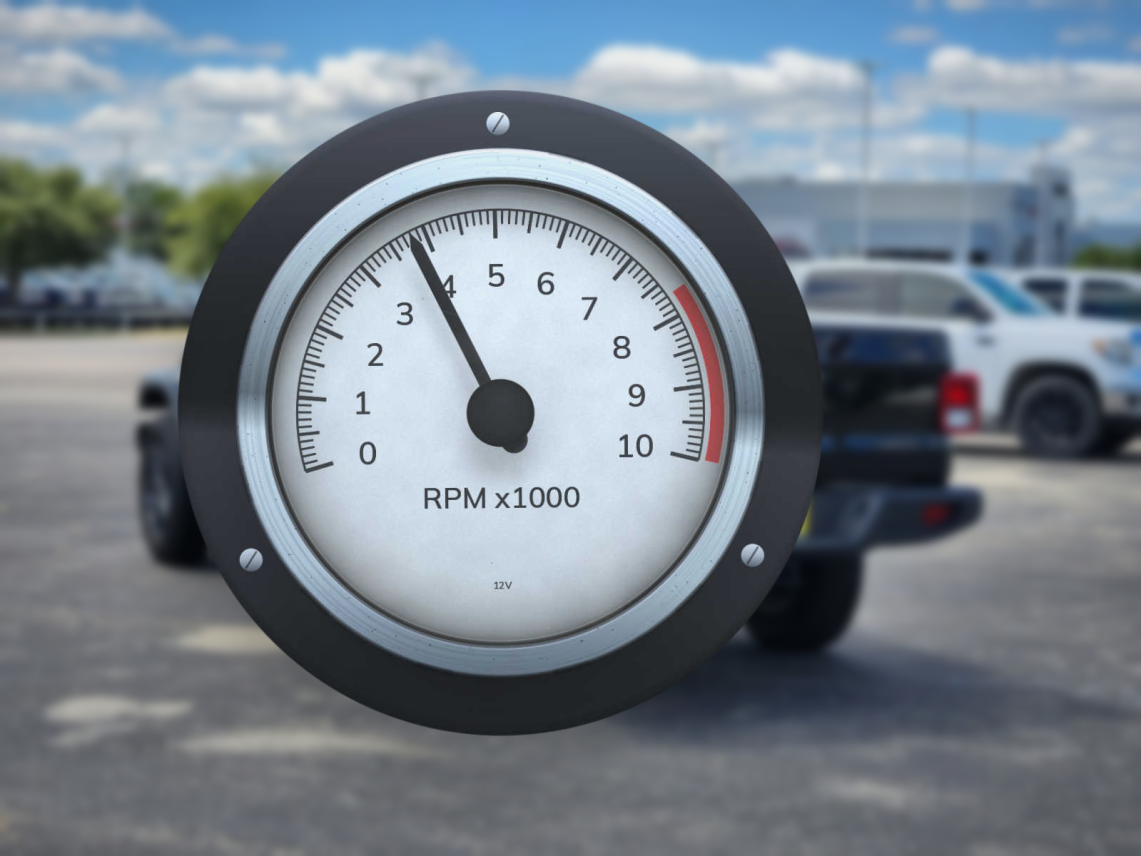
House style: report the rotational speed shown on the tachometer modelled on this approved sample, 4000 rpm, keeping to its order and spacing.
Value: 3800 rpm
